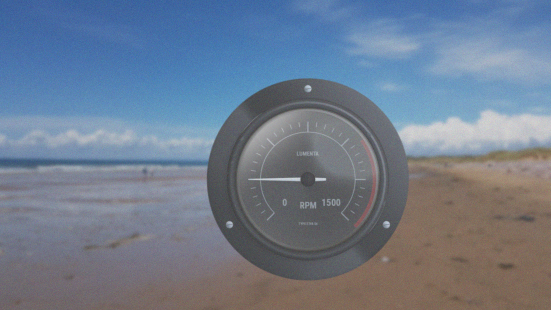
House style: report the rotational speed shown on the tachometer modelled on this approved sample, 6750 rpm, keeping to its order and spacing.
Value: 250 rpm
